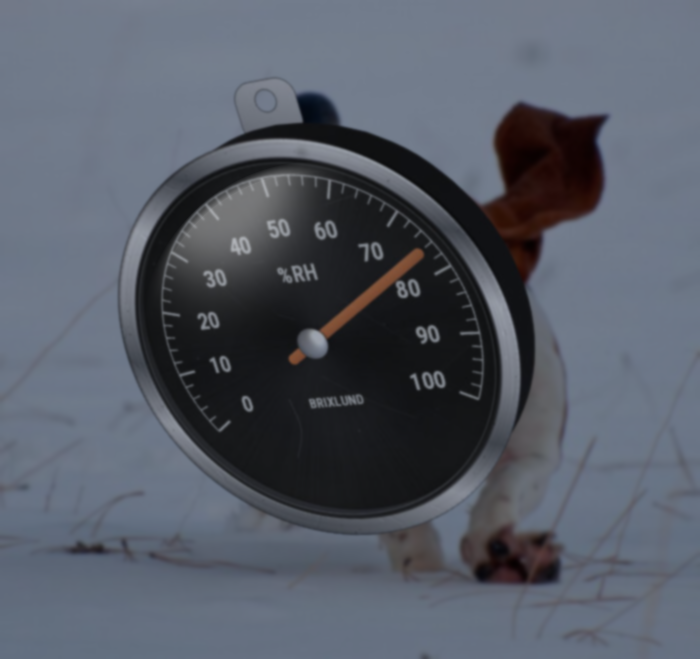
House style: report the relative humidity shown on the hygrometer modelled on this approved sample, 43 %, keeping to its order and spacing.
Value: 76 %
